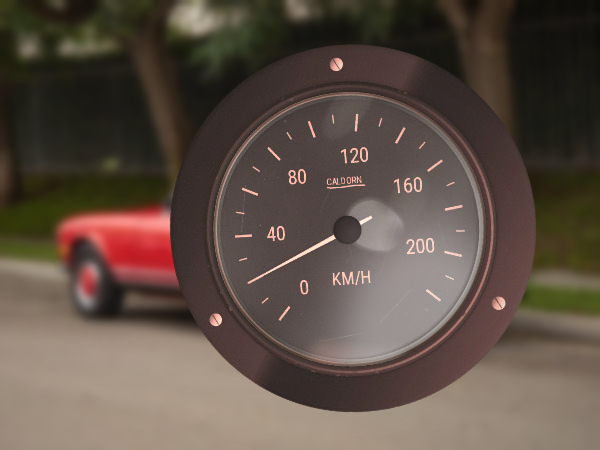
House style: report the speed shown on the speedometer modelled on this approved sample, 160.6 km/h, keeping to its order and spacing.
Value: 20 km/h
